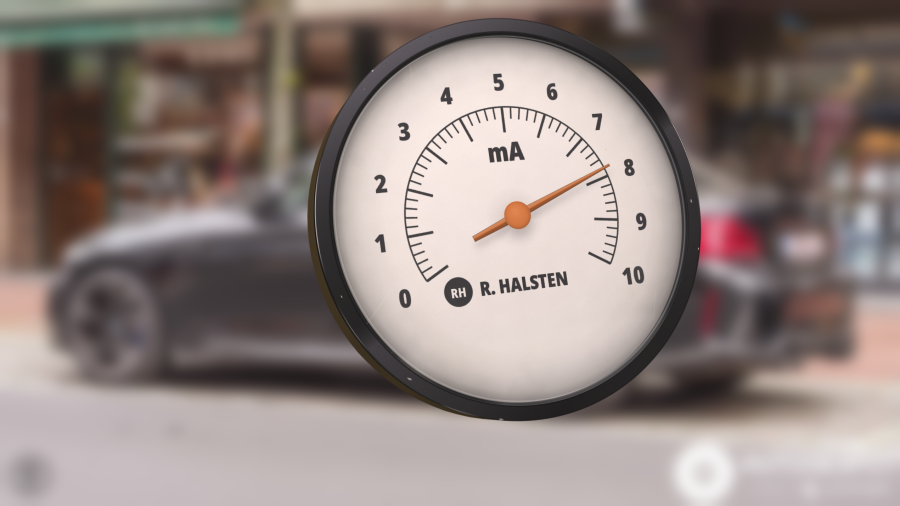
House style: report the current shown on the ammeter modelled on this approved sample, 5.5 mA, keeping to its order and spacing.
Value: 7.8 mA
